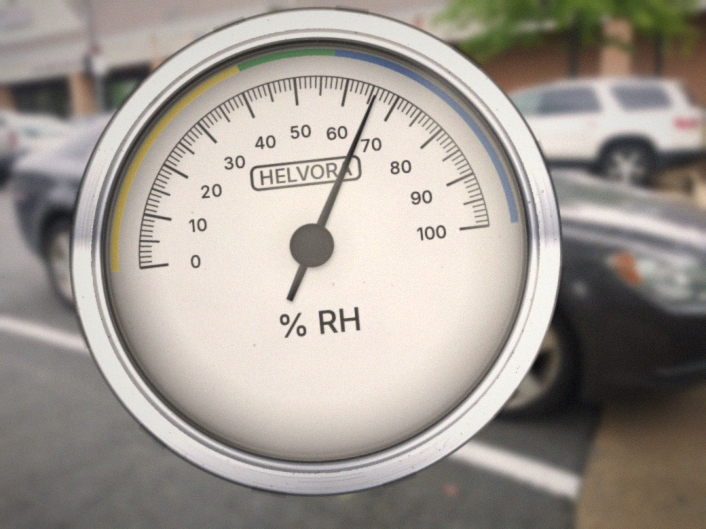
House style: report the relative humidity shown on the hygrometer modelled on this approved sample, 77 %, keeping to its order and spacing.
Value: 66 %
